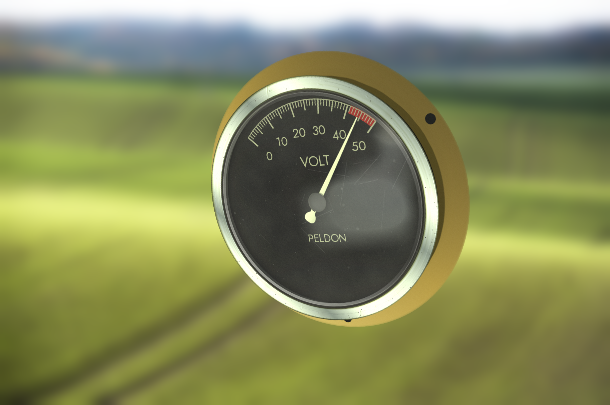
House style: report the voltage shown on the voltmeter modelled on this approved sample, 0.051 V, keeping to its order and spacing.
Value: 45 V
